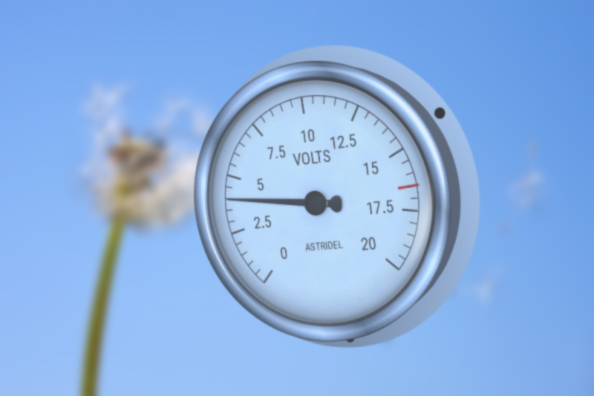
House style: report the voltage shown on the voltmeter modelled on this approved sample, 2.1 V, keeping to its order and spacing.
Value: 4 V
